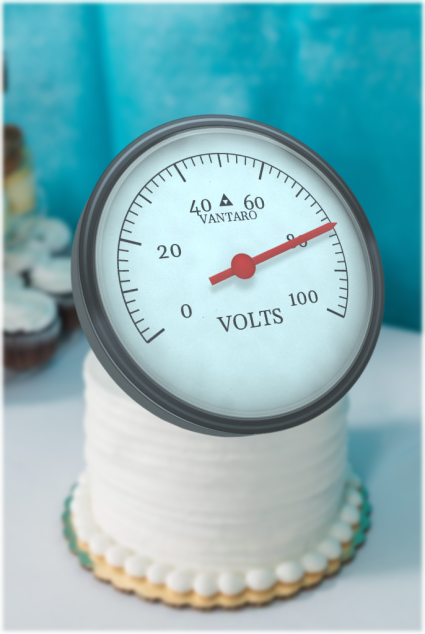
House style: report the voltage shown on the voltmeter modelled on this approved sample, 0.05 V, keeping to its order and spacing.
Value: 80 V
